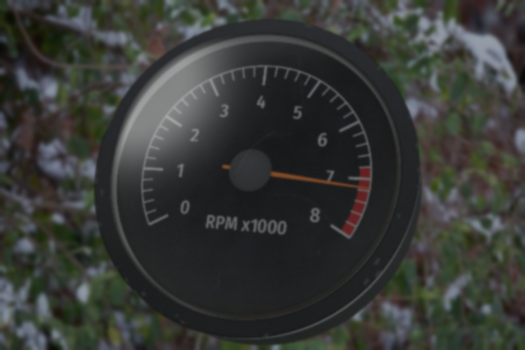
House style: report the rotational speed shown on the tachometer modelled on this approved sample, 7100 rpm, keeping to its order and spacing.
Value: 7200 rpm
